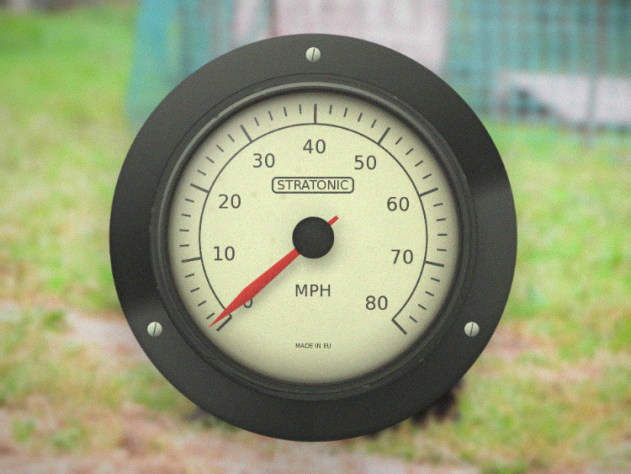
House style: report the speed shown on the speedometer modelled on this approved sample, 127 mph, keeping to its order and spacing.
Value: 1 mph
